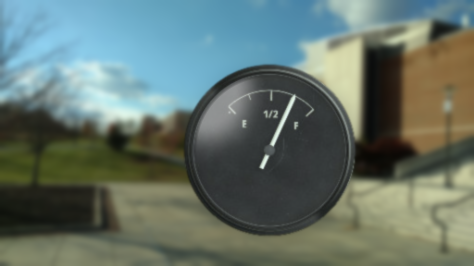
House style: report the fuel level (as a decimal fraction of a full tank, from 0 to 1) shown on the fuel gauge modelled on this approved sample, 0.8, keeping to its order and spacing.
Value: 0.75
